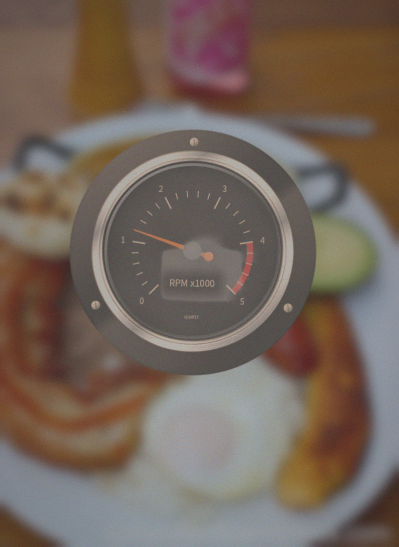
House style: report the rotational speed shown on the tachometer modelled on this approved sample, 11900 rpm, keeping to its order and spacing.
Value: 1200 rpm
